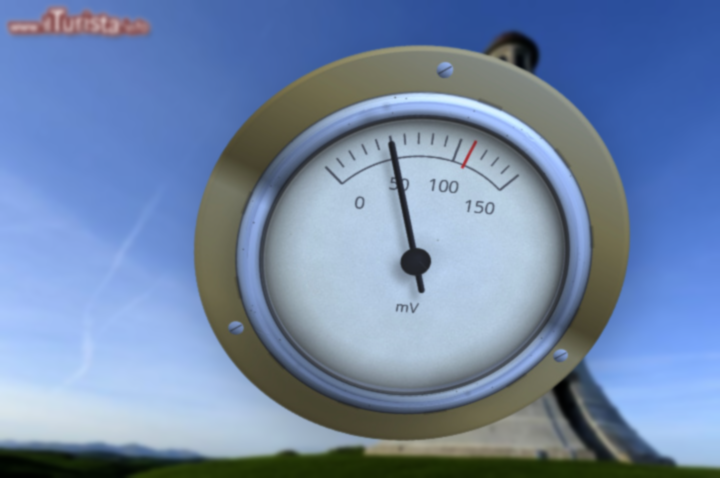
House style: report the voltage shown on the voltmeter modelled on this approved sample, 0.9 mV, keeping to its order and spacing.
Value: 50 mV
